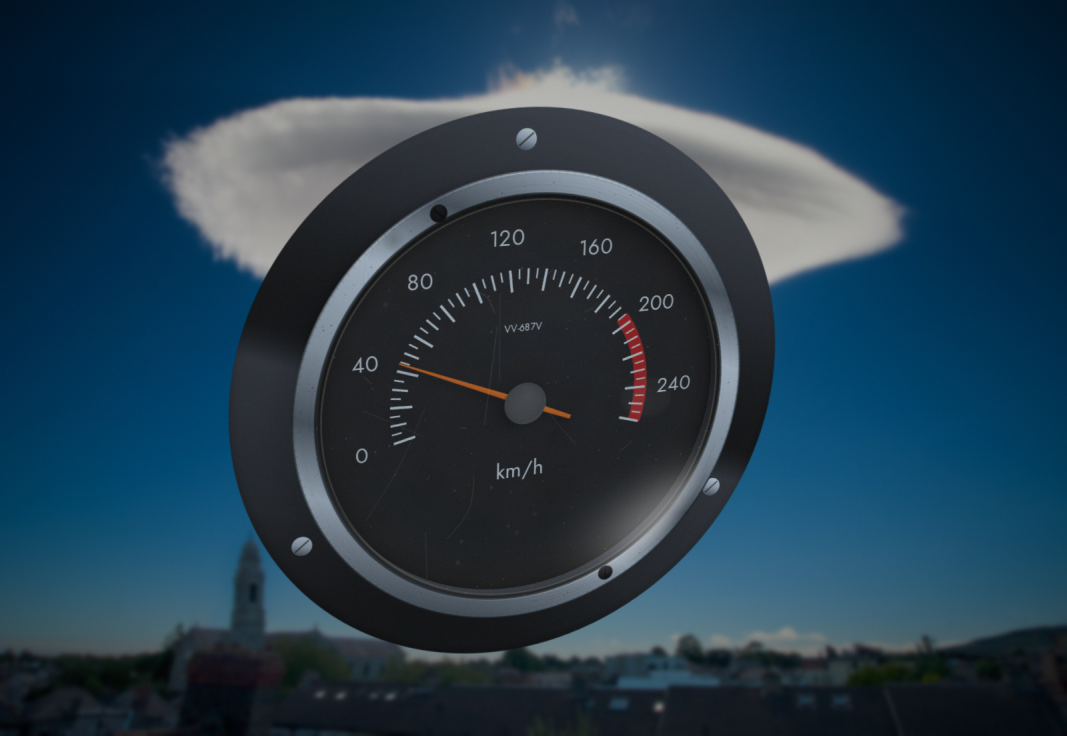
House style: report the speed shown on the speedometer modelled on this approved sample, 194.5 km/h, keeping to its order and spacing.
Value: 45 km/h
